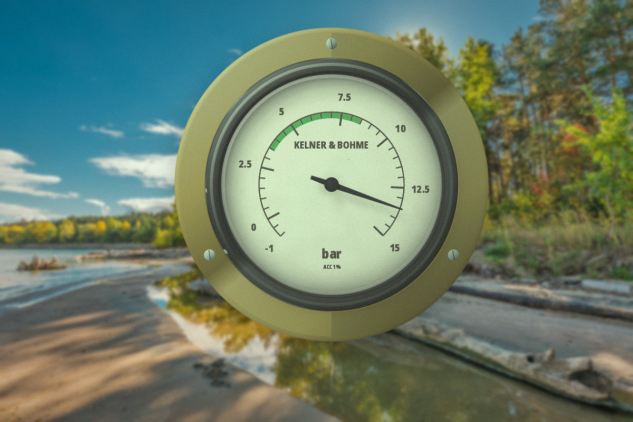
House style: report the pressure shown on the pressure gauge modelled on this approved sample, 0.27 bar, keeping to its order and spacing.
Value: 13.5 bar
